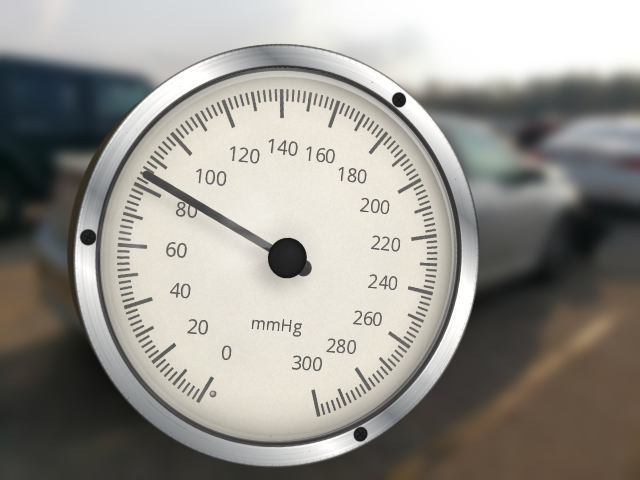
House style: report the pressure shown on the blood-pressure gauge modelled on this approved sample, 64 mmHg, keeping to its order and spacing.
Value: 84 mmHg
